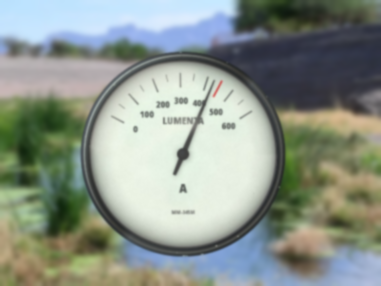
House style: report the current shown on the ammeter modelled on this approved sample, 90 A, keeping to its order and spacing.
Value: 425 A
